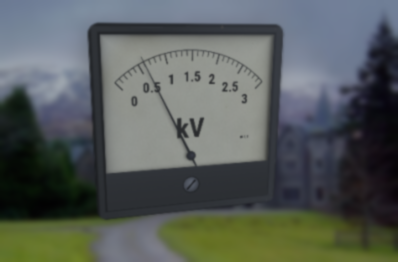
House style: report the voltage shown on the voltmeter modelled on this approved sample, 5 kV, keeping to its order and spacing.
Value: 0.6 kV
